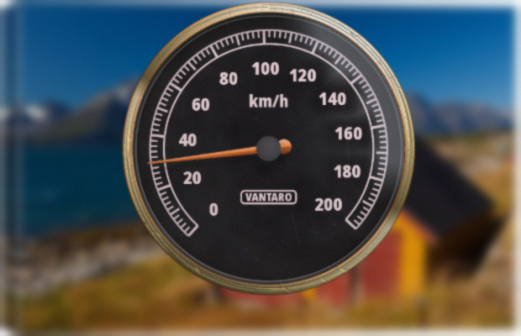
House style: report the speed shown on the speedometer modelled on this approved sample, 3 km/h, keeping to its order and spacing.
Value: 30 km/h
